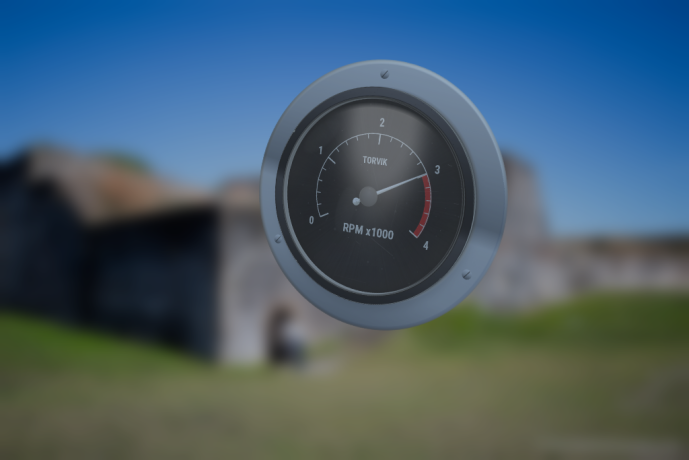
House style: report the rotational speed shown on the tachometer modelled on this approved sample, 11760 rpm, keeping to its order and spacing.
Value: 3000 rpm
